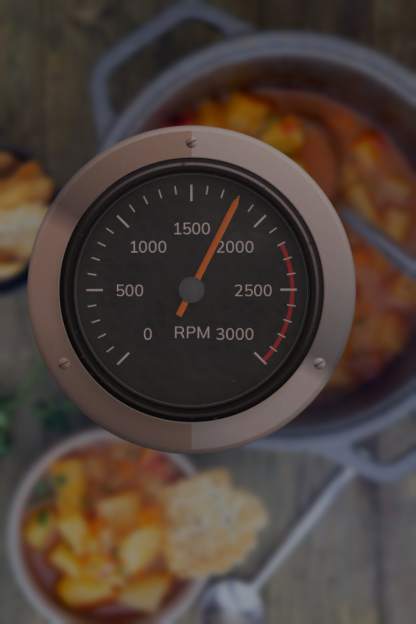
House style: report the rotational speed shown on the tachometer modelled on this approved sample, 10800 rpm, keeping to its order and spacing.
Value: 1800 rpm
